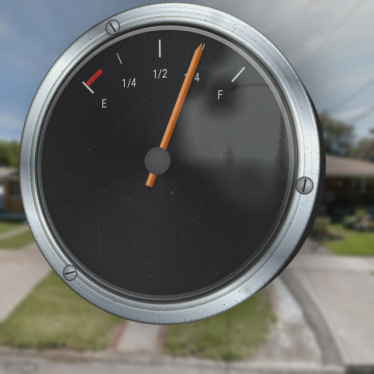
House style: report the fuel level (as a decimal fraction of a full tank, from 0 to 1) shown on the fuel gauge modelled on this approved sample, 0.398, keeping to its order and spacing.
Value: 0.75
